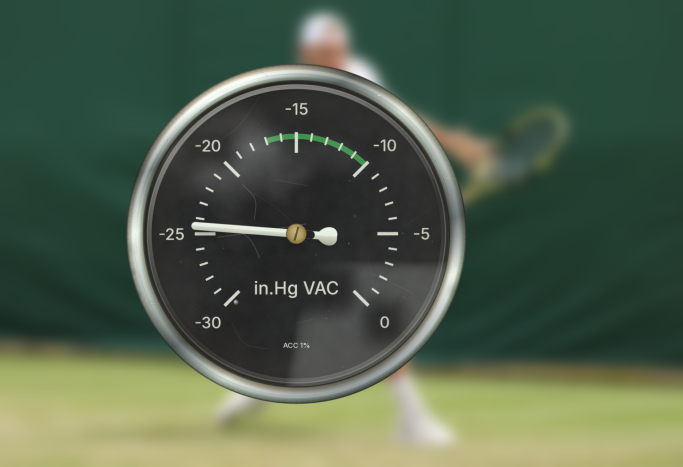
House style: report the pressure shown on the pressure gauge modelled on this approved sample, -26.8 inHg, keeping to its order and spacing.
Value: -24.5 inHg
